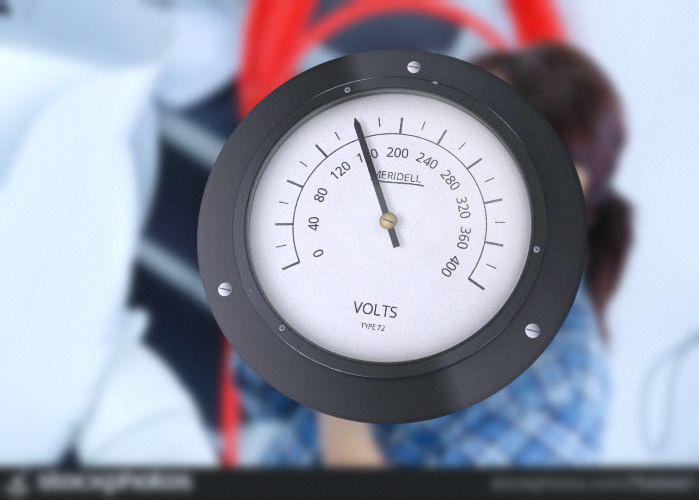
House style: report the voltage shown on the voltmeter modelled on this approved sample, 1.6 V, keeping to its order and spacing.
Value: 160 V
